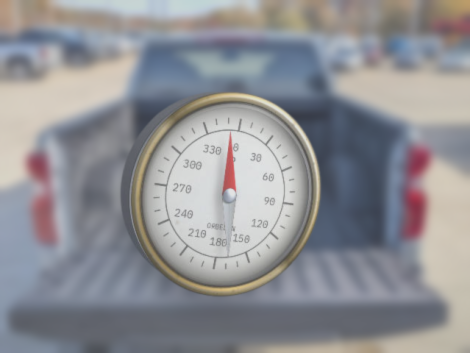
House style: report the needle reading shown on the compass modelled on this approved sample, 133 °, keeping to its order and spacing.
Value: 350 °
